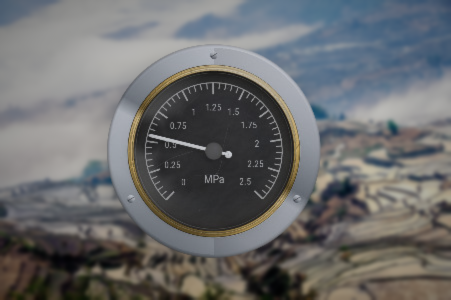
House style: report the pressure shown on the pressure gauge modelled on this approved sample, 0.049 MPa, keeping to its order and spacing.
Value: 0.55 MPa
